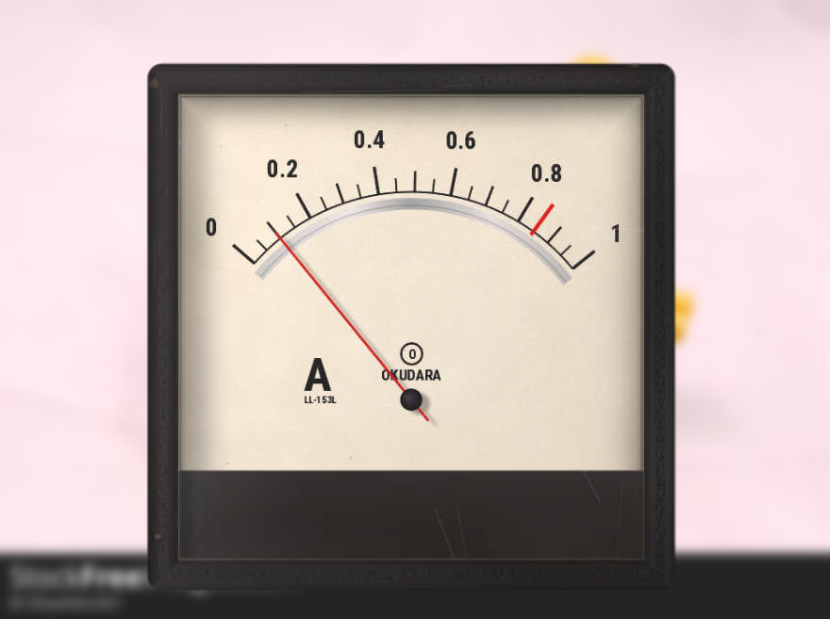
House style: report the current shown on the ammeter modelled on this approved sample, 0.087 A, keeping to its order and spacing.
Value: 0.1 A
